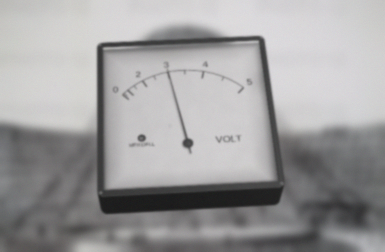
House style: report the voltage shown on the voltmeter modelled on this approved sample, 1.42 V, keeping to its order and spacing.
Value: 3 V
